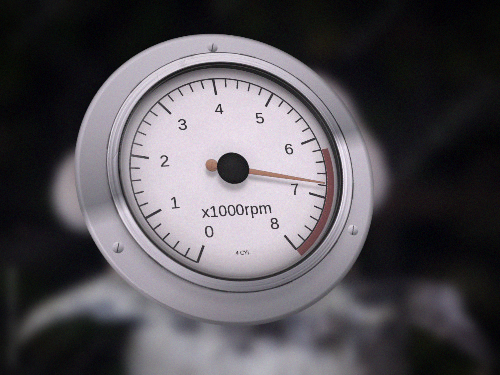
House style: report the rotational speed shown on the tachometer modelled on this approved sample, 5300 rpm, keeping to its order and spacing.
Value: 6800 rpm
